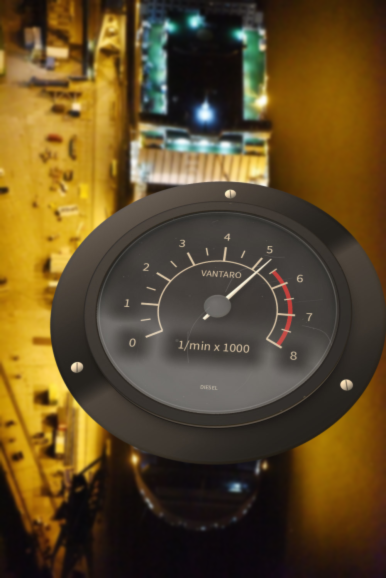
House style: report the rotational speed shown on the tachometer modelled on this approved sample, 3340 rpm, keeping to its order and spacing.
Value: 5250 rpm
